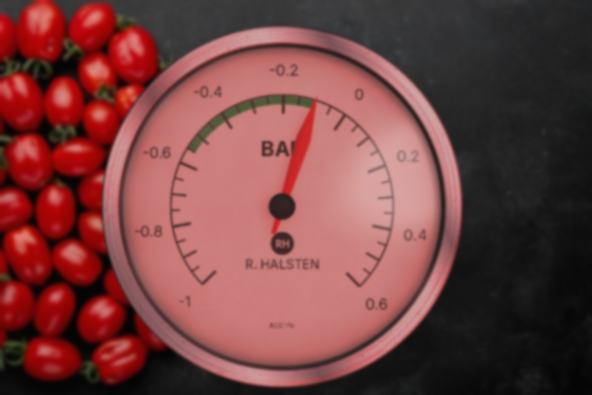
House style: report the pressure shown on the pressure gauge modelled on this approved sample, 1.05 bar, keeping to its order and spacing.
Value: -0.1 bar
